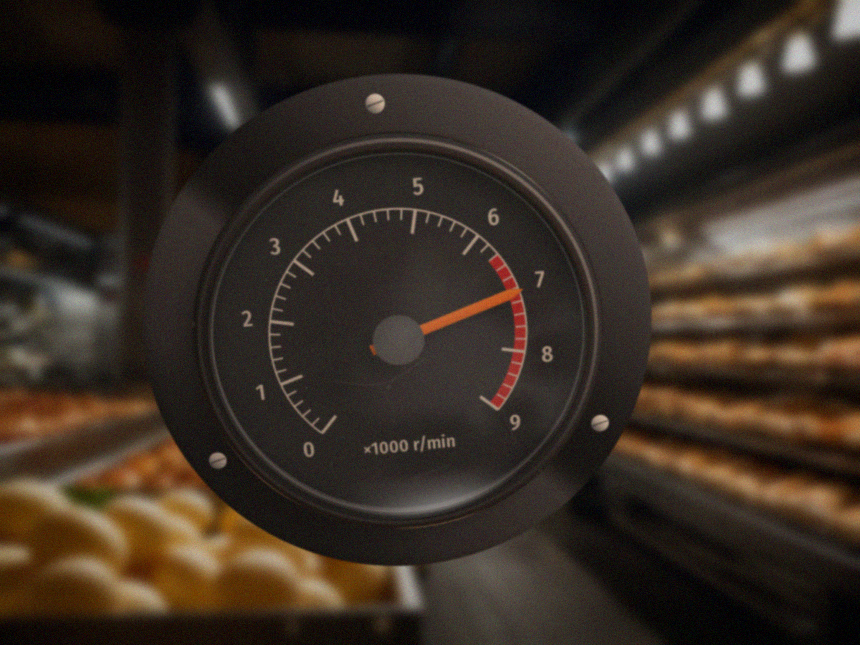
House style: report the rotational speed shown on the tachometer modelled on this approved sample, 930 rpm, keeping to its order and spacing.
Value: 7000 rpm
